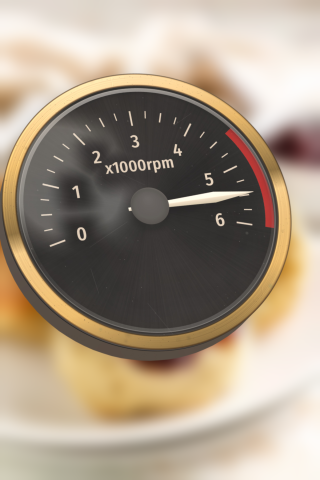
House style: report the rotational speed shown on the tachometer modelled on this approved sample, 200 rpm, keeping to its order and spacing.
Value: 5500 rpm
